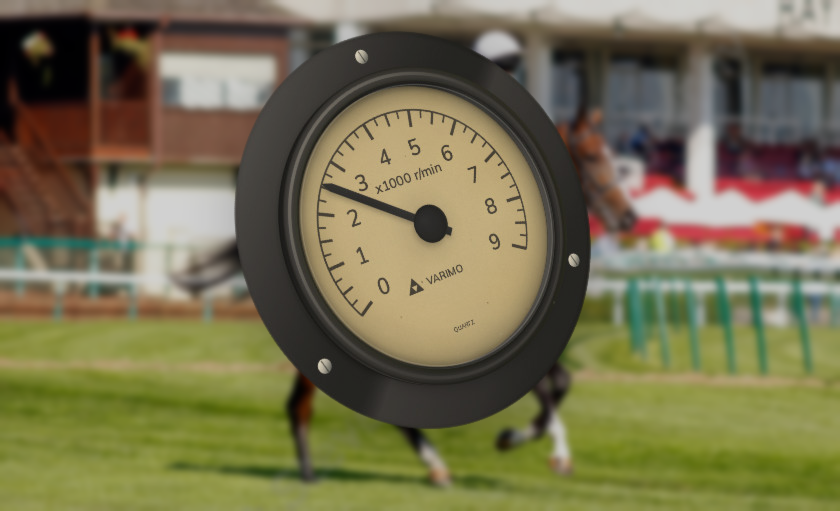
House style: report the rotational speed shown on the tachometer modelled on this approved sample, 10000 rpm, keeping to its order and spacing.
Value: 2500 rpm
